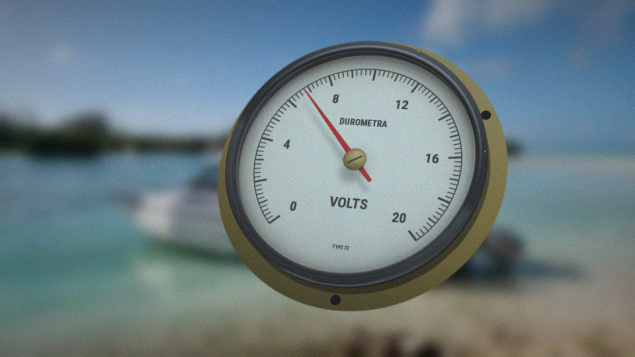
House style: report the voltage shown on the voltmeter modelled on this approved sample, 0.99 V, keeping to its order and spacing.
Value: 6.8 V
